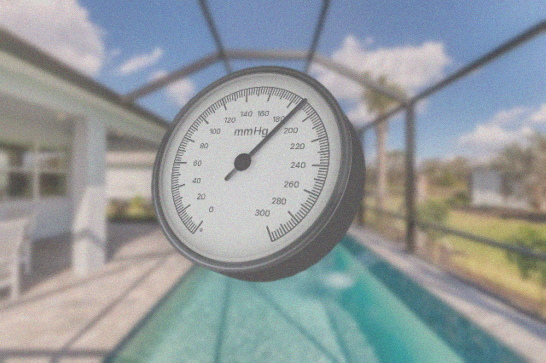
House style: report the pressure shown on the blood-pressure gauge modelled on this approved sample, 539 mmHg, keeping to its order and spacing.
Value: 190 mmHg
